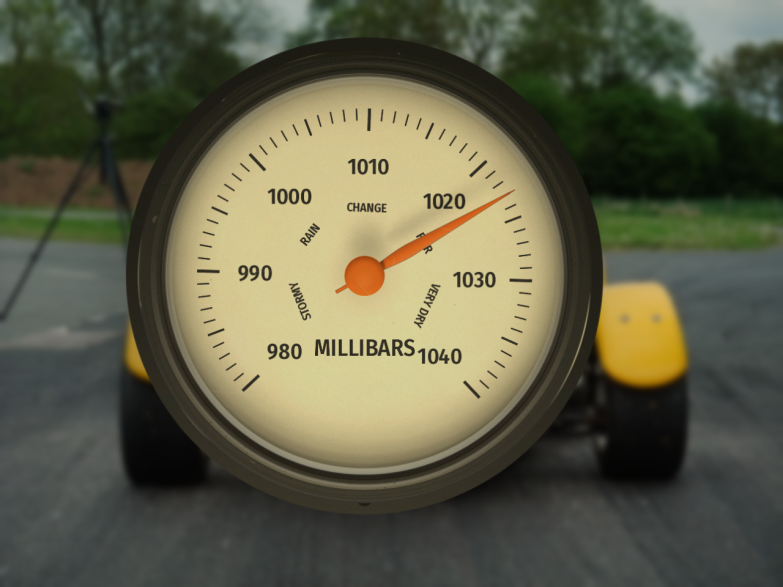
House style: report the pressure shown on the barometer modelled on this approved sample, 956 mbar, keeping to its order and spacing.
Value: 1023 mbar
